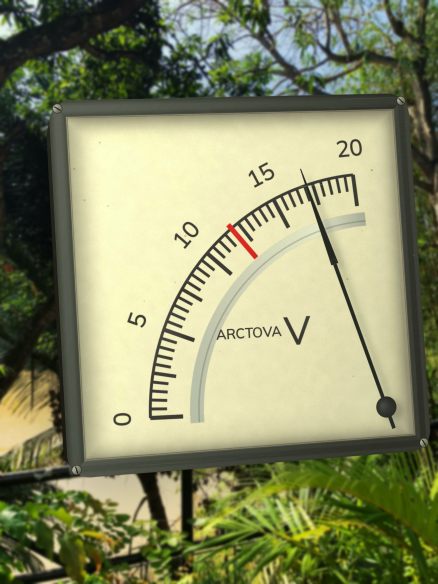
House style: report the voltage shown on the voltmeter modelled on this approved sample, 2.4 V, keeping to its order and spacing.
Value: 17 V
